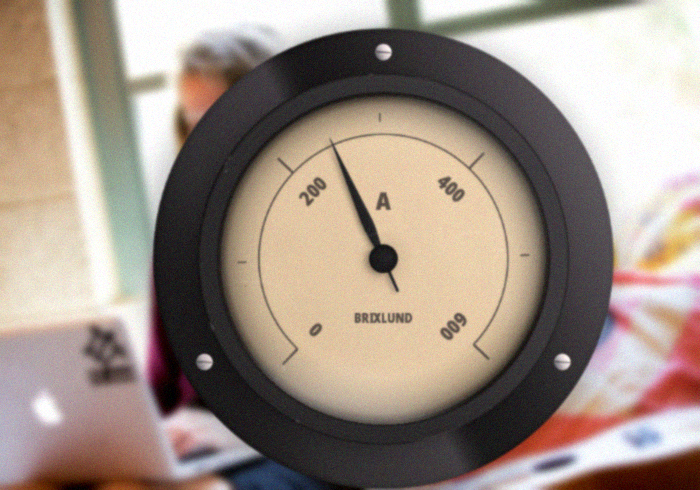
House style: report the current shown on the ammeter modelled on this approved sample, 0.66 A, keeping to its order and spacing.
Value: 250 A
